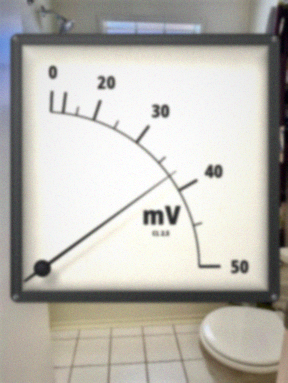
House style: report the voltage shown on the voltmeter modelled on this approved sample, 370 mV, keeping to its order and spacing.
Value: 37.5 mV
